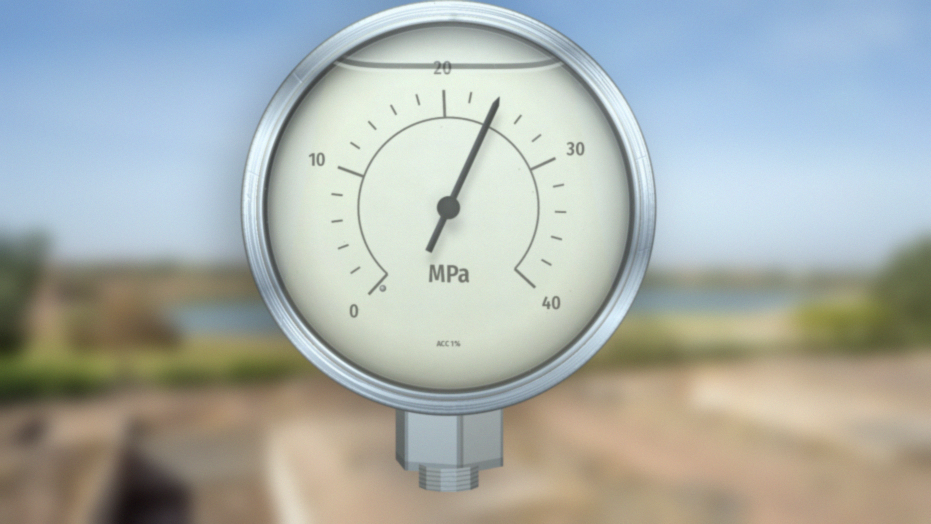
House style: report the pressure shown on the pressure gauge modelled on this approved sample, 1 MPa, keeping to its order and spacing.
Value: 24 MPa
